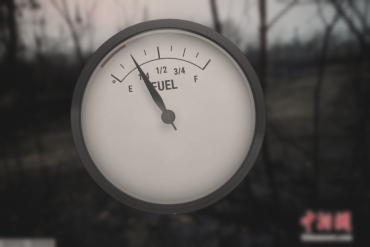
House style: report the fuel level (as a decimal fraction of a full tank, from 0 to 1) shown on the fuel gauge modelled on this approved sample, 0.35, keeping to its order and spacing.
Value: 0.25
